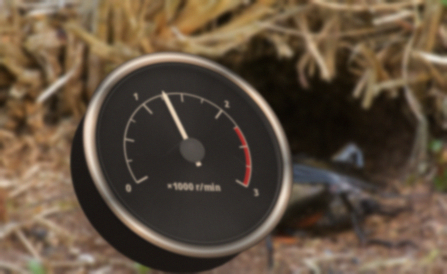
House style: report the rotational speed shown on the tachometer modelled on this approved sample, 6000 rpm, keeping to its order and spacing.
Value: 1250 rpm
